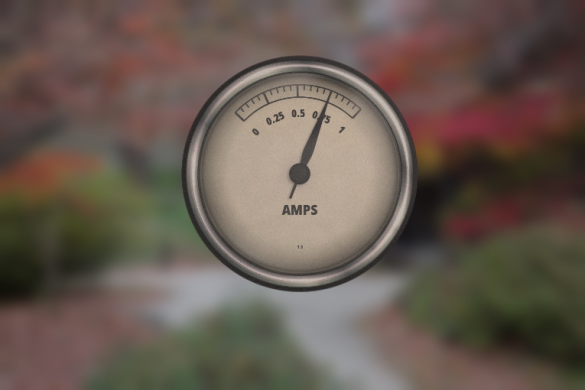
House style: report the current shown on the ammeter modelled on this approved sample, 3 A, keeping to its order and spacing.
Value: 0.75 A
